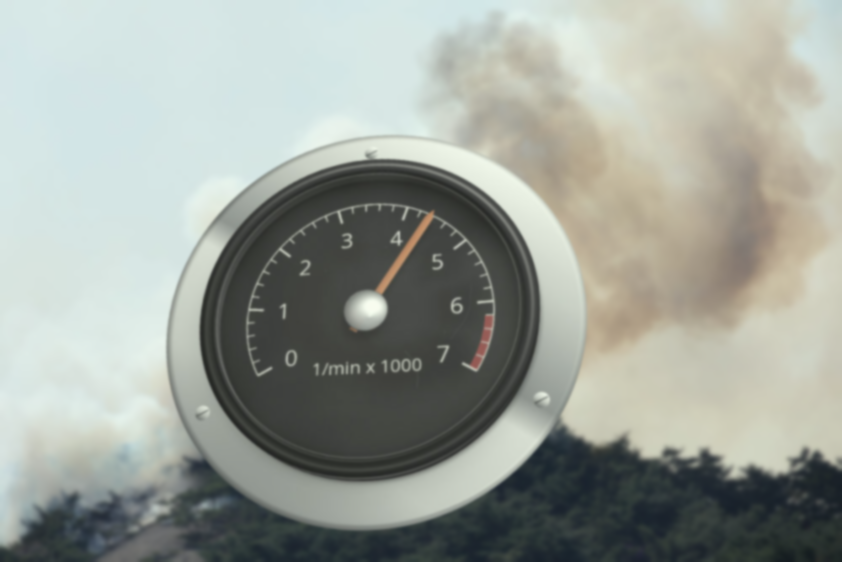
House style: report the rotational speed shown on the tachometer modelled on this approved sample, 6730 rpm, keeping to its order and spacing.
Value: 4400 rpm
